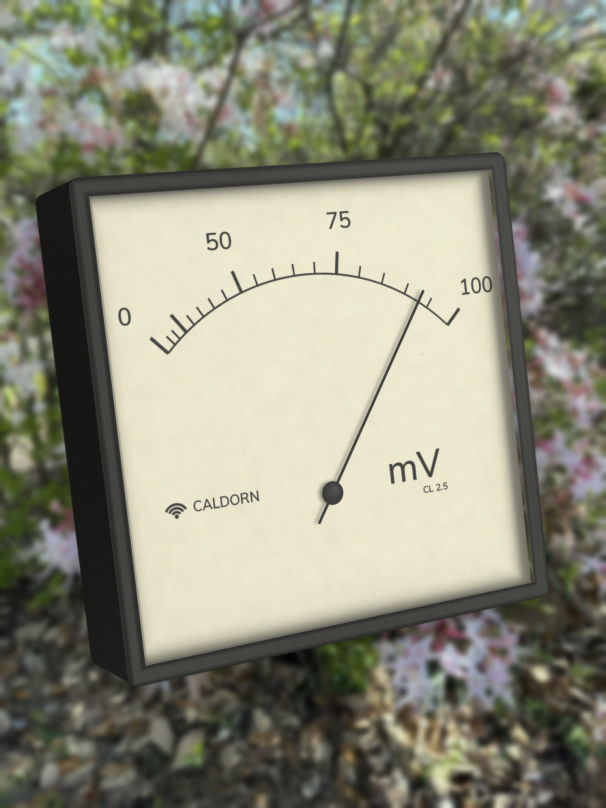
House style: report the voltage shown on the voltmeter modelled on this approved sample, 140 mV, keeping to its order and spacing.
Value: 92.5 mV
